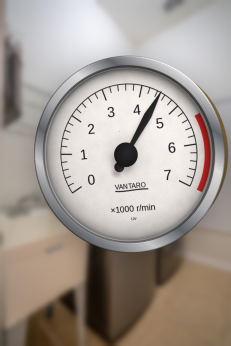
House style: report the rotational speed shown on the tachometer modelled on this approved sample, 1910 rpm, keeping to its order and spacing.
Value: 4500 rpm
